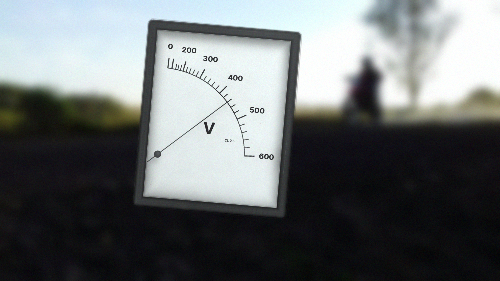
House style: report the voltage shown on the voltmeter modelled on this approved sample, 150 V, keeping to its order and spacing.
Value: 440 V
